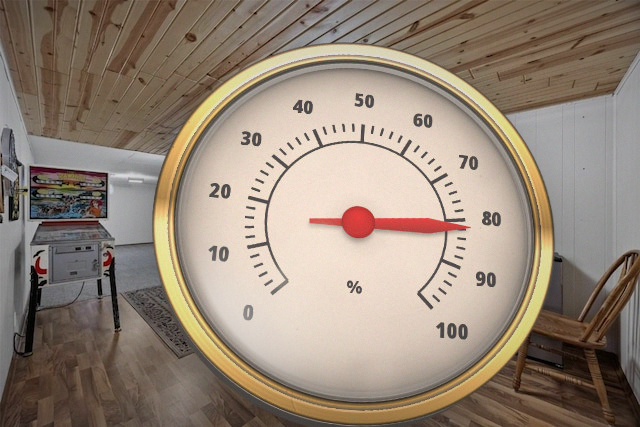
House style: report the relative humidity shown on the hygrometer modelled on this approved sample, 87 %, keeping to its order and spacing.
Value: 82 %
